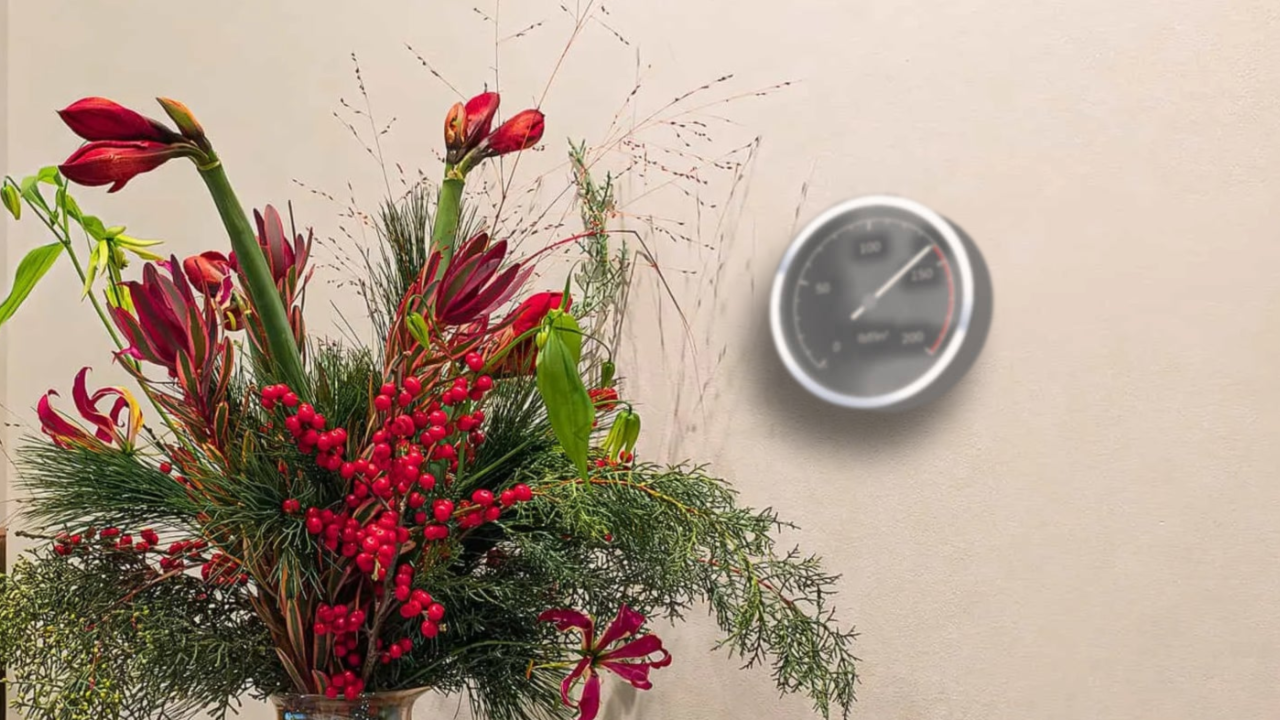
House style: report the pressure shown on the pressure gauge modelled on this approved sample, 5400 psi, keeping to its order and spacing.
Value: 140 psi
